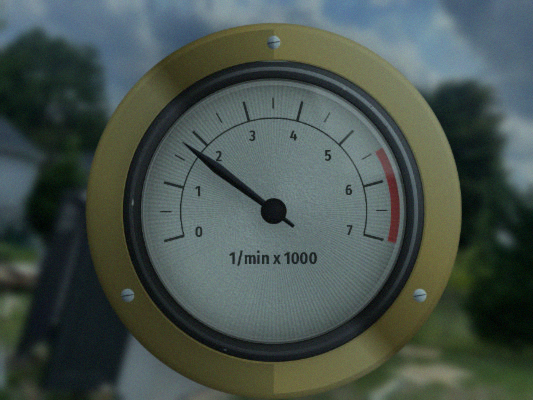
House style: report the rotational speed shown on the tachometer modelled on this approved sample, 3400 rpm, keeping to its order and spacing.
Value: 1750 rpm
